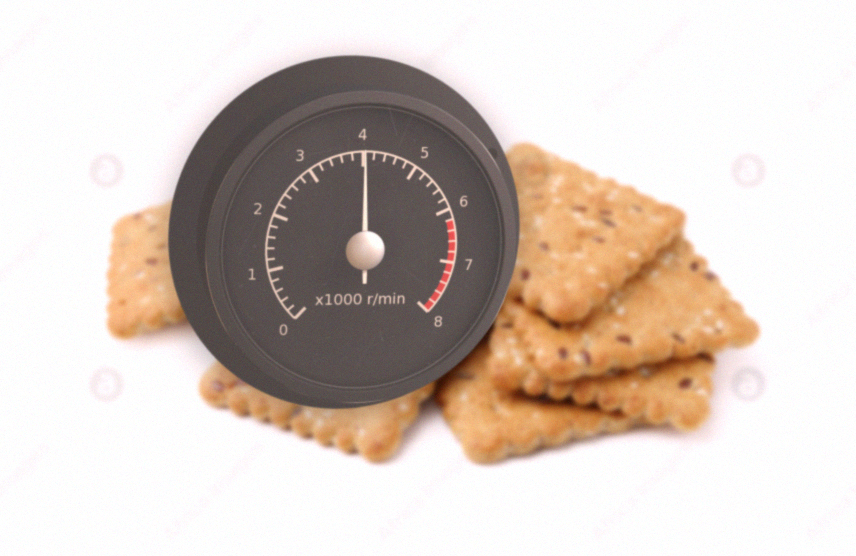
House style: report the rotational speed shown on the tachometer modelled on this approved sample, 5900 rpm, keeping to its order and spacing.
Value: 4000 rpm
